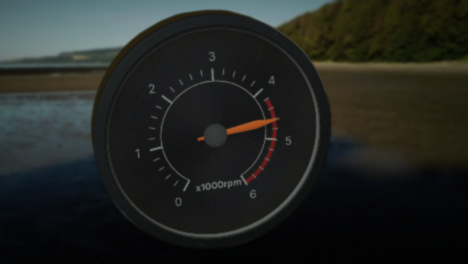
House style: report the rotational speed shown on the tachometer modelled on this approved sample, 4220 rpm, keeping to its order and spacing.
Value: 4600 rpm
